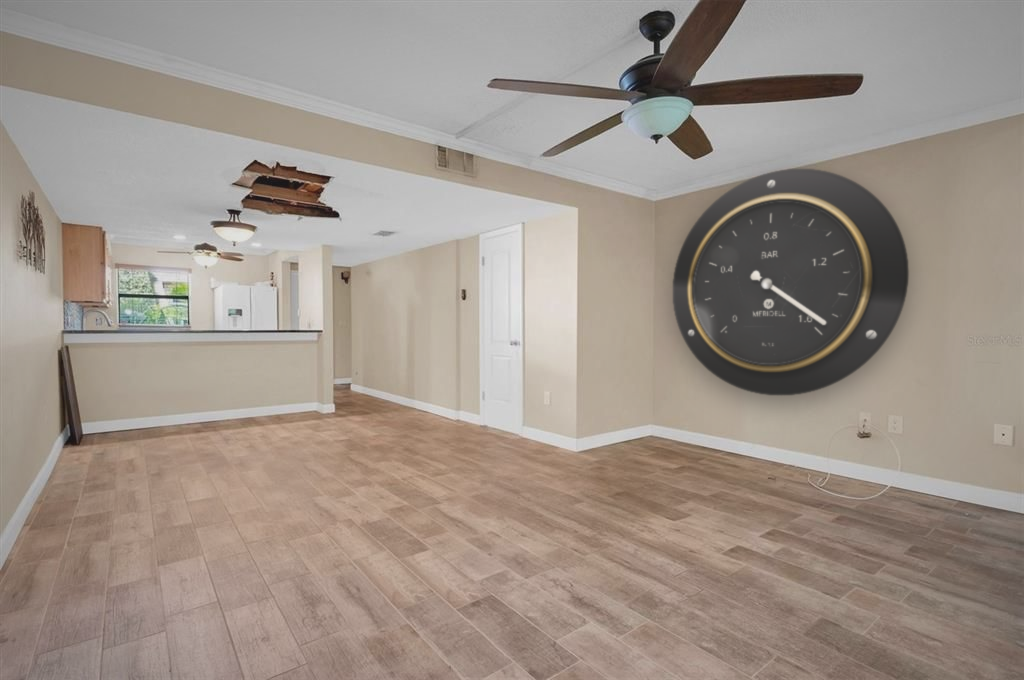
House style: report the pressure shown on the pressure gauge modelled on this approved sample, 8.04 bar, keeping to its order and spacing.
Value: 1.55 bar
